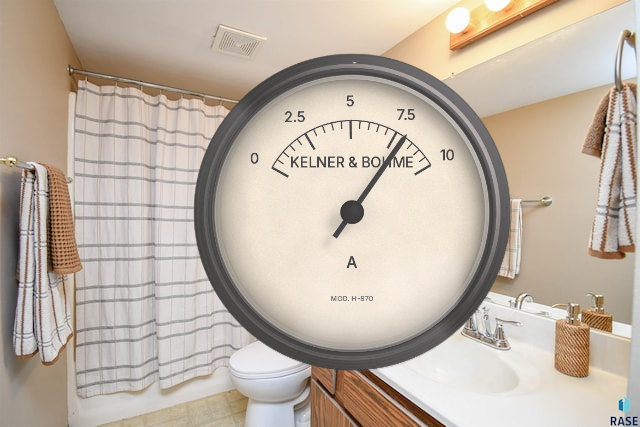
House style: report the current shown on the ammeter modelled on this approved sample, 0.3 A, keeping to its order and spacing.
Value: 8 A
